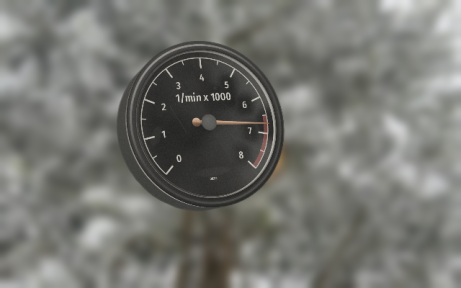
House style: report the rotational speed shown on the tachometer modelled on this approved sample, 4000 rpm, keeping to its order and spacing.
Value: 6750 rpm
